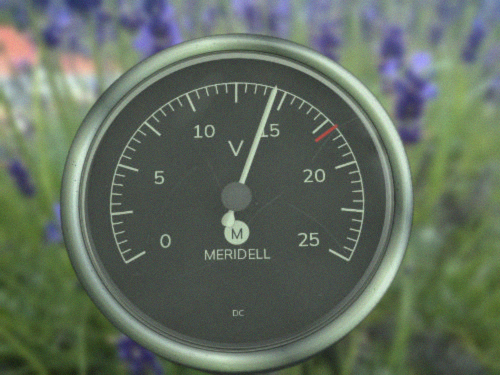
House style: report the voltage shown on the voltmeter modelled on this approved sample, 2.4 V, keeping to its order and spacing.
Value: 14.5 V
